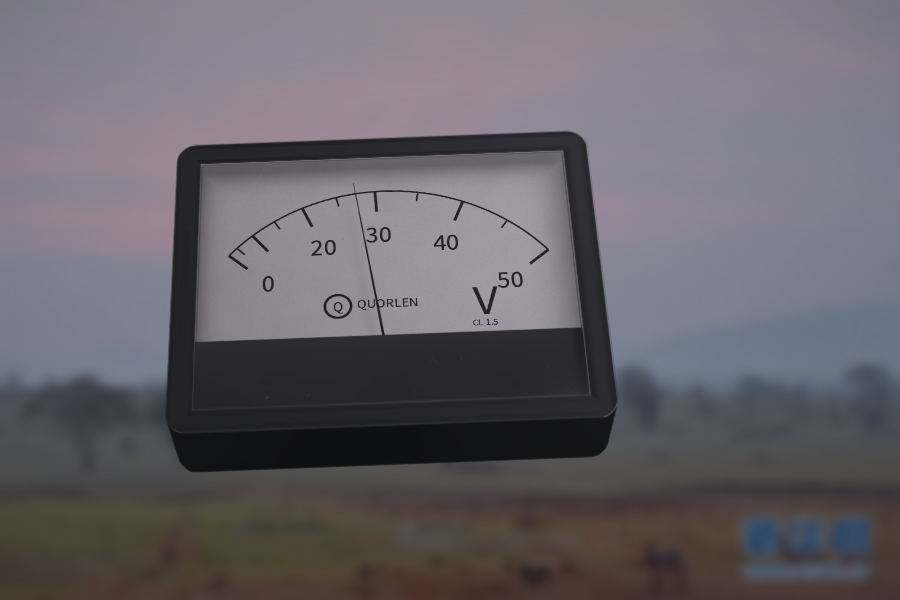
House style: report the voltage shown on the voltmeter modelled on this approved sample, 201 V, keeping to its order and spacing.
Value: 27.5 V
